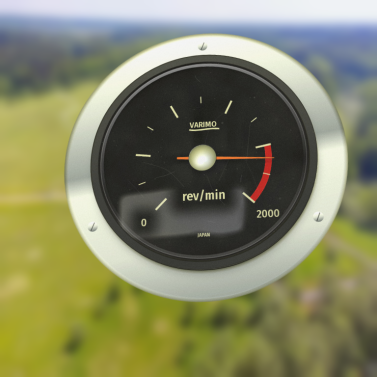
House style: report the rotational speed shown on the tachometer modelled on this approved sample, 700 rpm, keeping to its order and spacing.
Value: 1700 rpm
